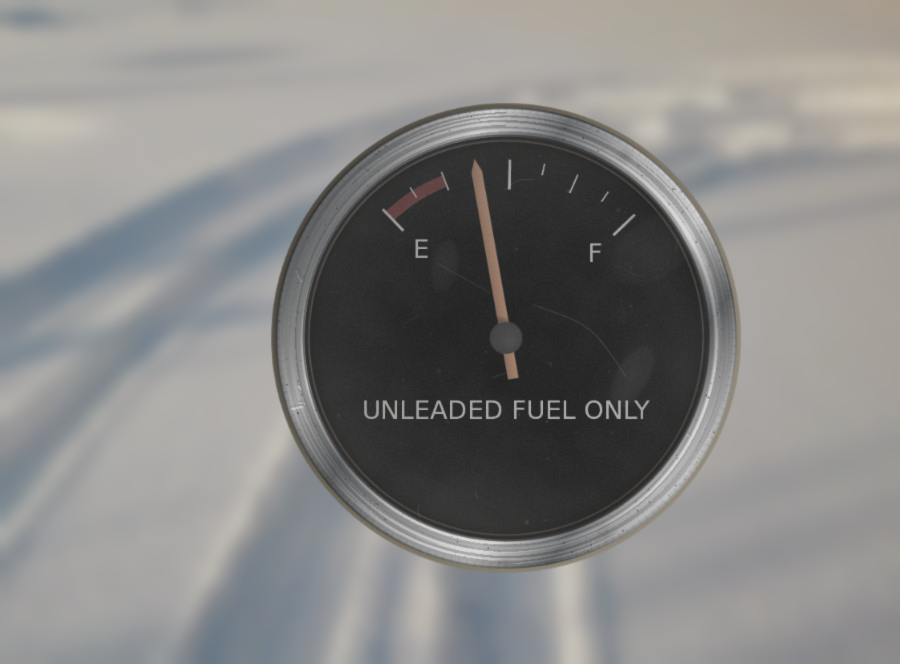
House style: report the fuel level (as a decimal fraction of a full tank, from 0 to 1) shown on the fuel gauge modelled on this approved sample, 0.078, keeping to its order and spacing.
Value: 0.375
